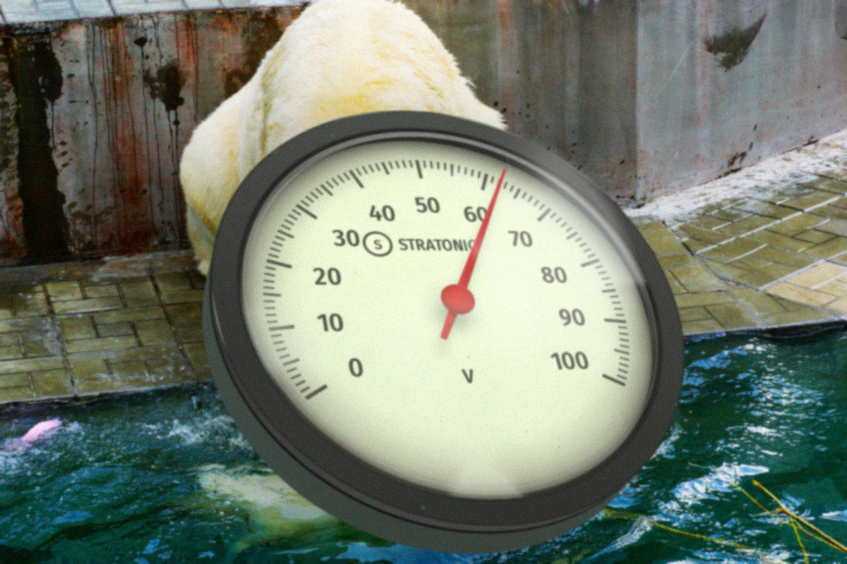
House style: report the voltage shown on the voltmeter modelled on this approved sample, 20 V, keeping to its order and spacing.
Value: 62 V
